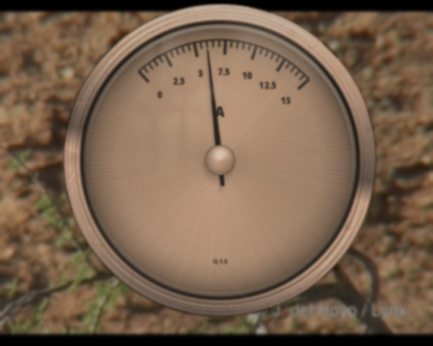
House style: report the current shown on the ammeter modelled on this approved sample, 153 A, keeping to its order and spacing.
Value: 6 A
